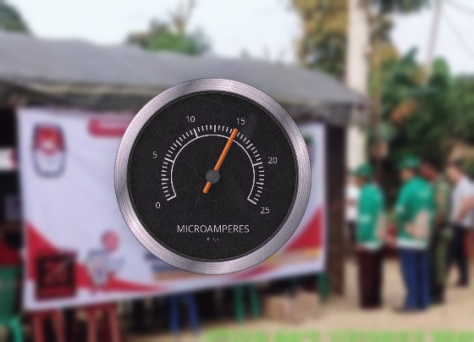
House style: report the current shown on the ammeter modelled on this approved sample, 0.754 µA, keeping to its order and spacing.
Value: 15 µA
